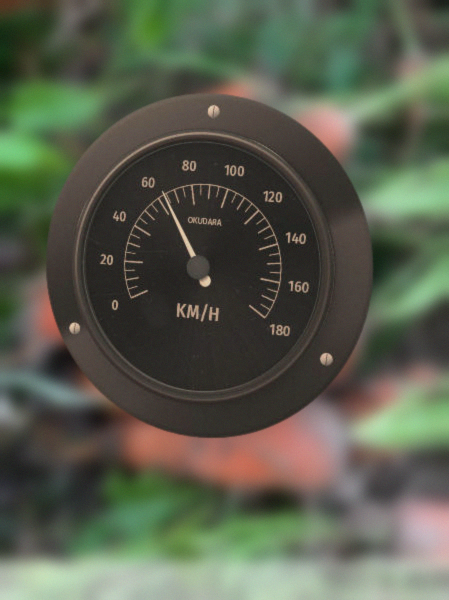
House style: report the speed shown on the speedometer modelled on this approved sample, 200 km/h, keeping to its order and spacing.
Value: 65 km/h
